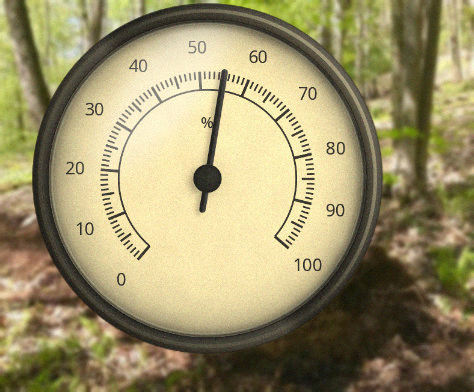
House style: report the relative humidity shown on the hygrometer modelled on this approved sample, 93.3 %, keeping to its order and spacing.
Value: 55 %
